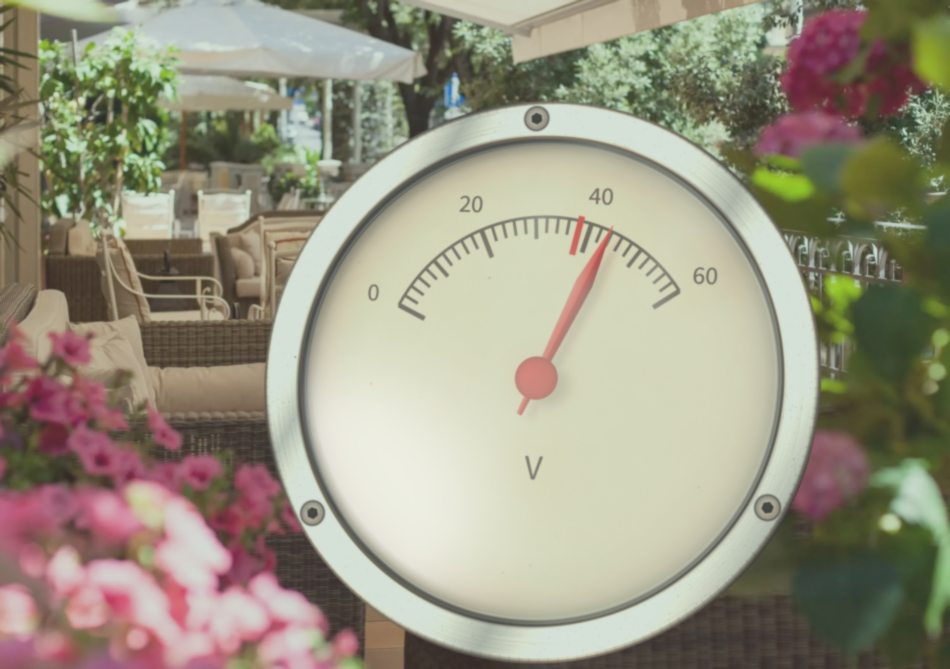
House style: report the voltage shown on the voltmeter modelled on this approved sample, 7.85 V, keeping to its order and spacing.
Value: 44 V
